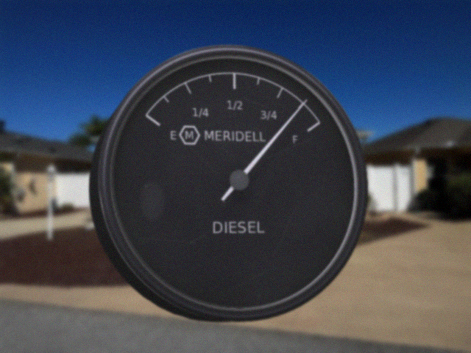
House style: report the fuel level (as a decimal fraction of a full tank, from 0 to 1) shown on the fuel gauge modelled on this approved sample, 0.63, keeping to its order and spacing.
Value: 0.875
